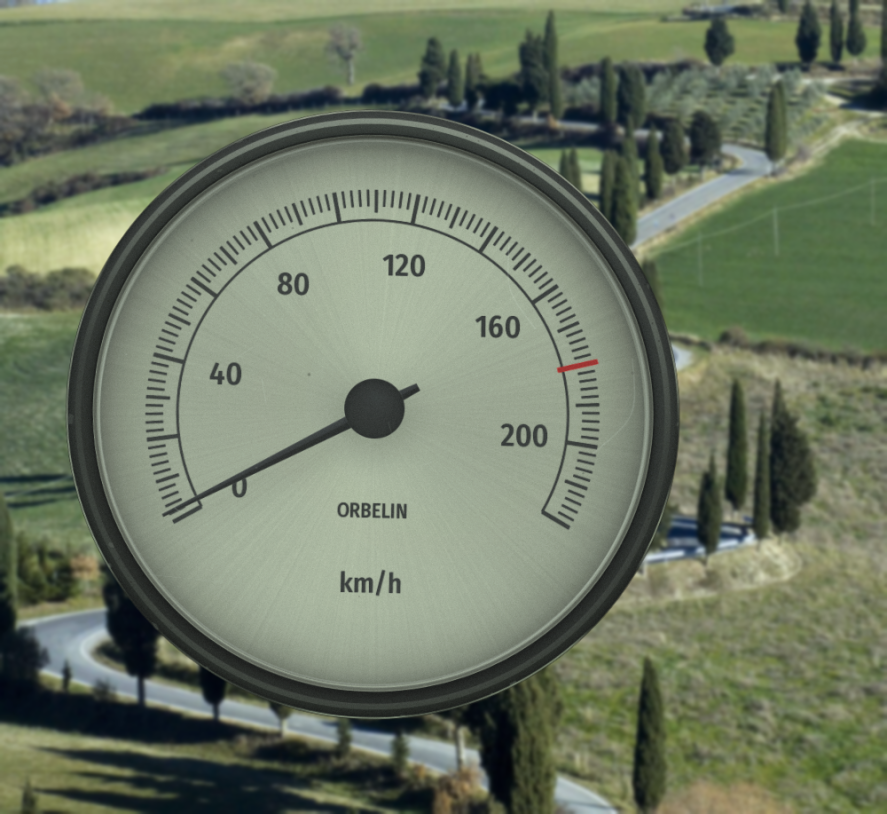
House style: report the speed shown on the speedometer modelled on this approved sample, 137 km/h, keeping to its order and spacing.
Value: 2 km/h
